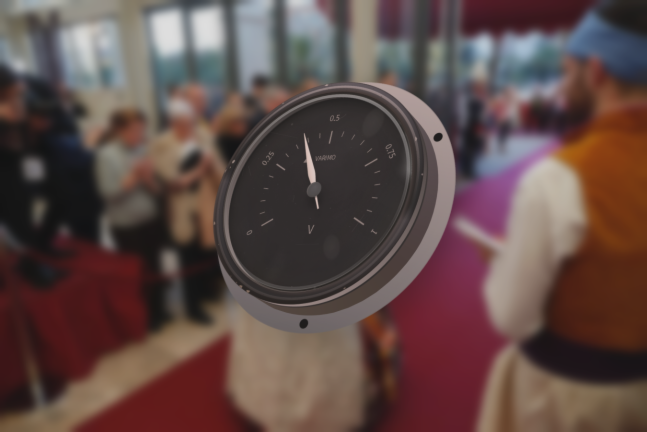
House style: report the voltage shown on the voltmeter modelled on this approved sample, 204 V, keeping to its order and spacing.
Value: 0.4 V
